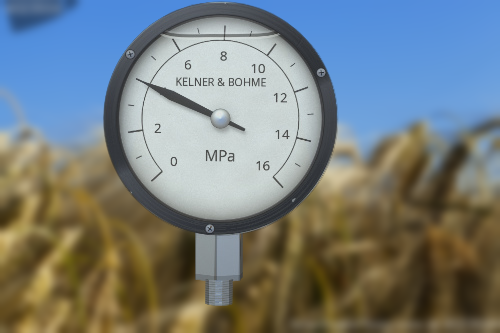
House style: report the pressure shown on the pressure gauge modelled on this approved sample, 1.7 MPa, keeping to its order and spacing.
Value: 4 MPa
